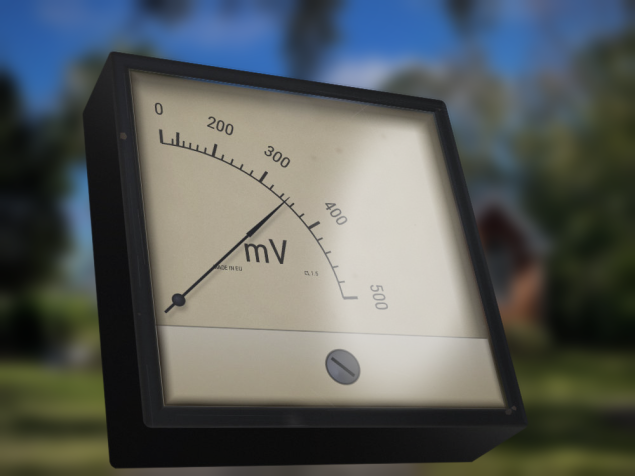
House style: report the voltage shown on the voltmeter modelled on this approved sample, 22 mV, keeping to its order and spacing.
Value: 350 mV
